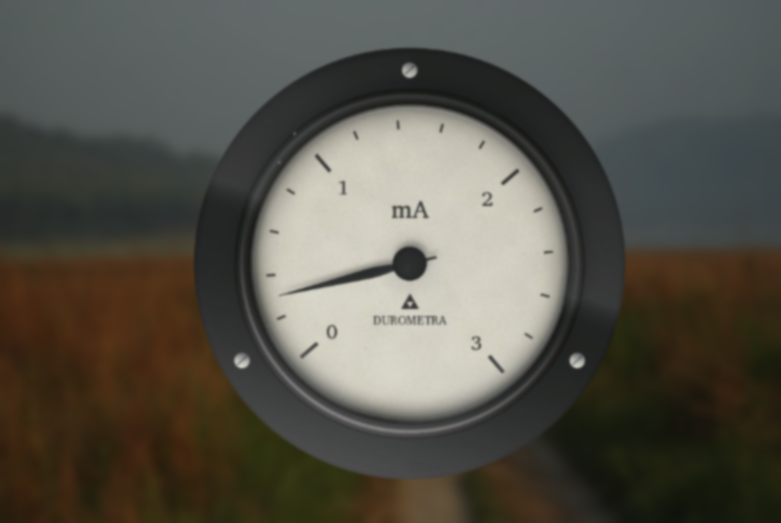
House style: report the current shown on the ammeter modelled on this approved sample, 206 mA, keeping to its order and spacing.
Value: 0.3 mA
